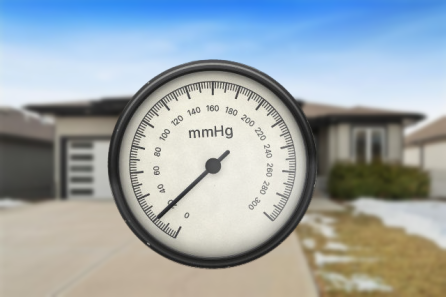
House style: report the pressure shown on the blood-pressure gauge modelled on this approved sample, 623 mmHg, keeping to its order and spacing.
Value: 20 mmHg
